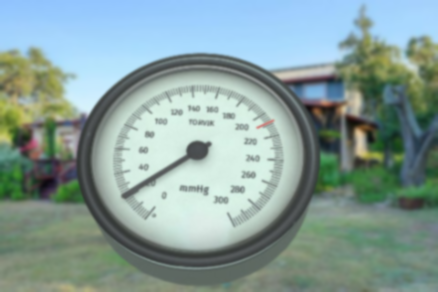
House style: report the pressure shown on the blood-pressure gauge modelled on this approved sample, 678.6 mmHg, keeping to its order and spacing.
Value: 20 mmHg
